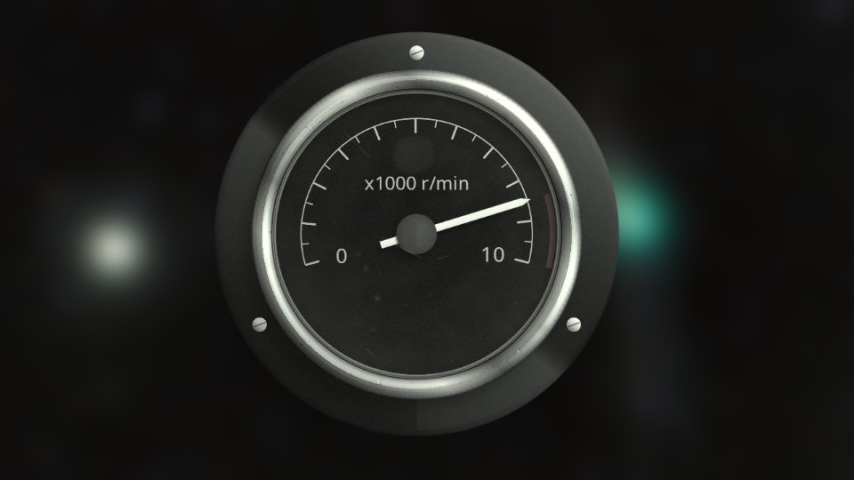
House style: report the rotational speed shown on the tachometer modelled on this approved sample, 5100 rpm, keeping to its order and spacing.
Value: 8500 rpm
